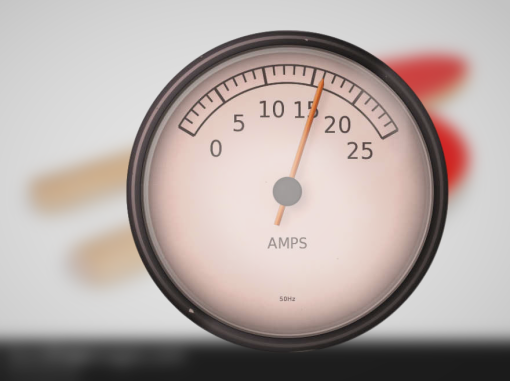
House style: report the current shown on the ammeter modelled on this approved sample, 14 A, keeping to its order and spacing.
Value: 16 A
